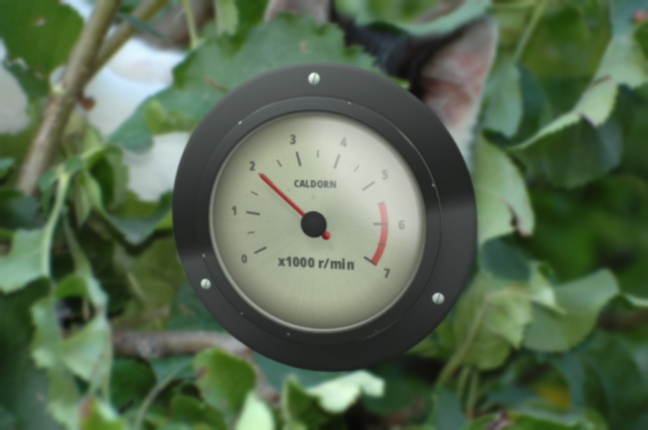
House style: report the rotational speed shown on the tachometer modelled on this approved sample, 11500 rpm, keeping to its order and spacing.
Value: 2000 rpm
